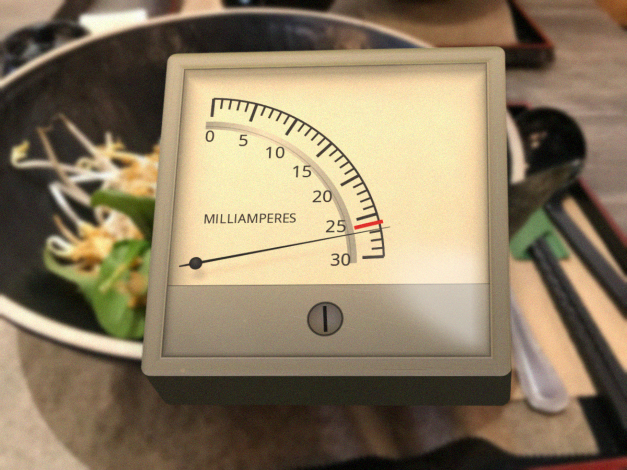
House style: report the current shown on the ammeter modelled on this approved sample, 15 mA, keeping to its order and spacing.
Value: 27 mA
